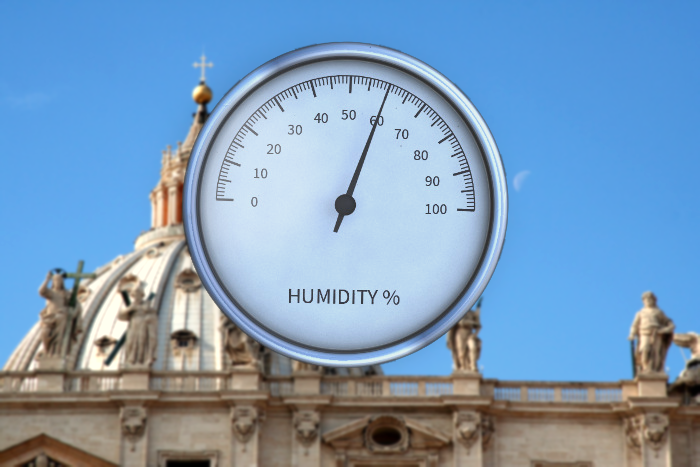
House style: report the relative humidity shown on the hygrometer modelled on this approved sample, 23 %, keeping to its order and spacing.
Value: 60 %
